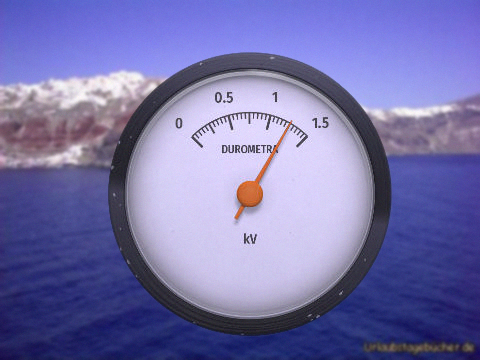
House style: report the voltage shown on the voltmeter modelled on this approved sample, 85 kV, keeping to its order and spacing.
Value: 1.25 kV
